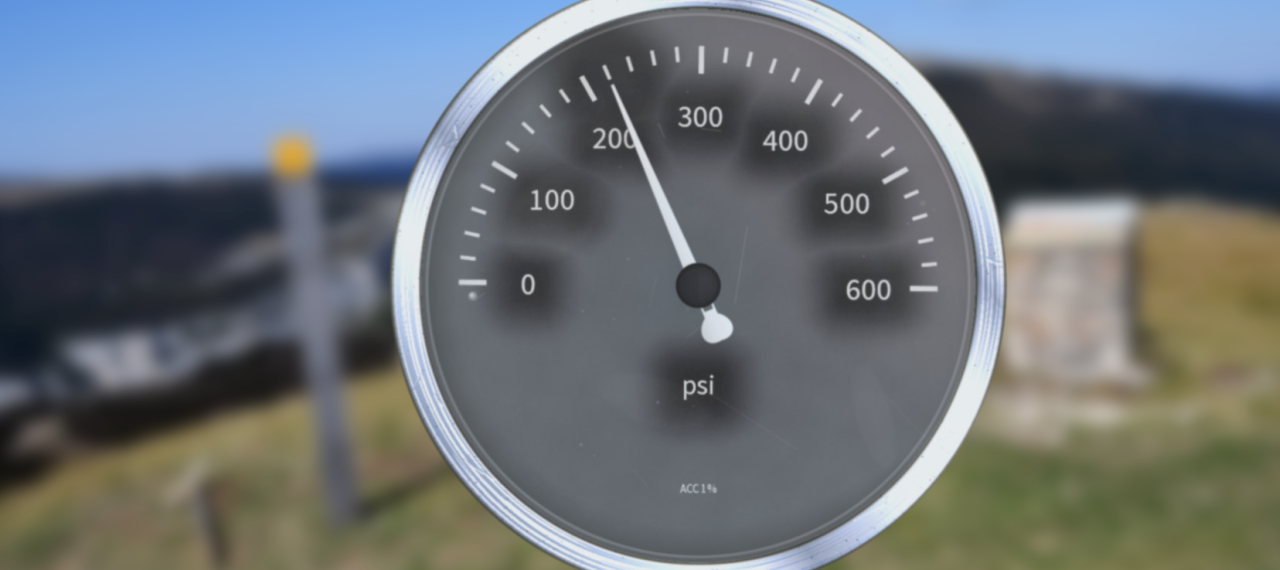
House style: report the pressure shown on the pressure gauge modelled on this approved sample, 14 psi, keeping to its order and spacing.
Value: 220 psi
